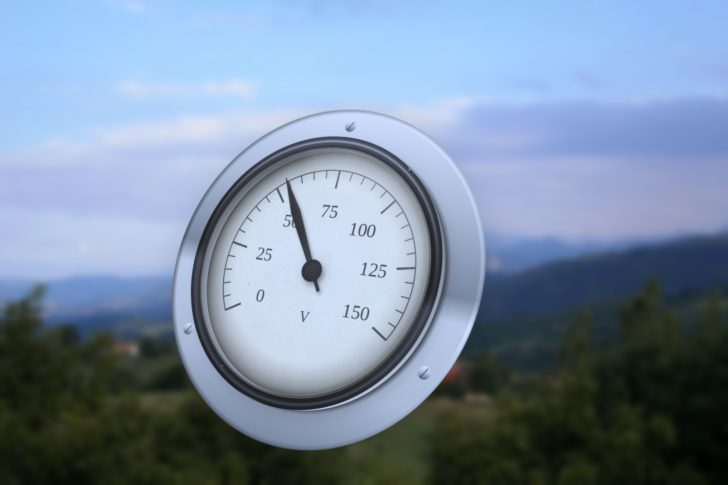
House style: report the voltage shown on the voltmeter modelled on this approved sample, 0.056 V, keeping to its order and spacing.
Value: 55 V
